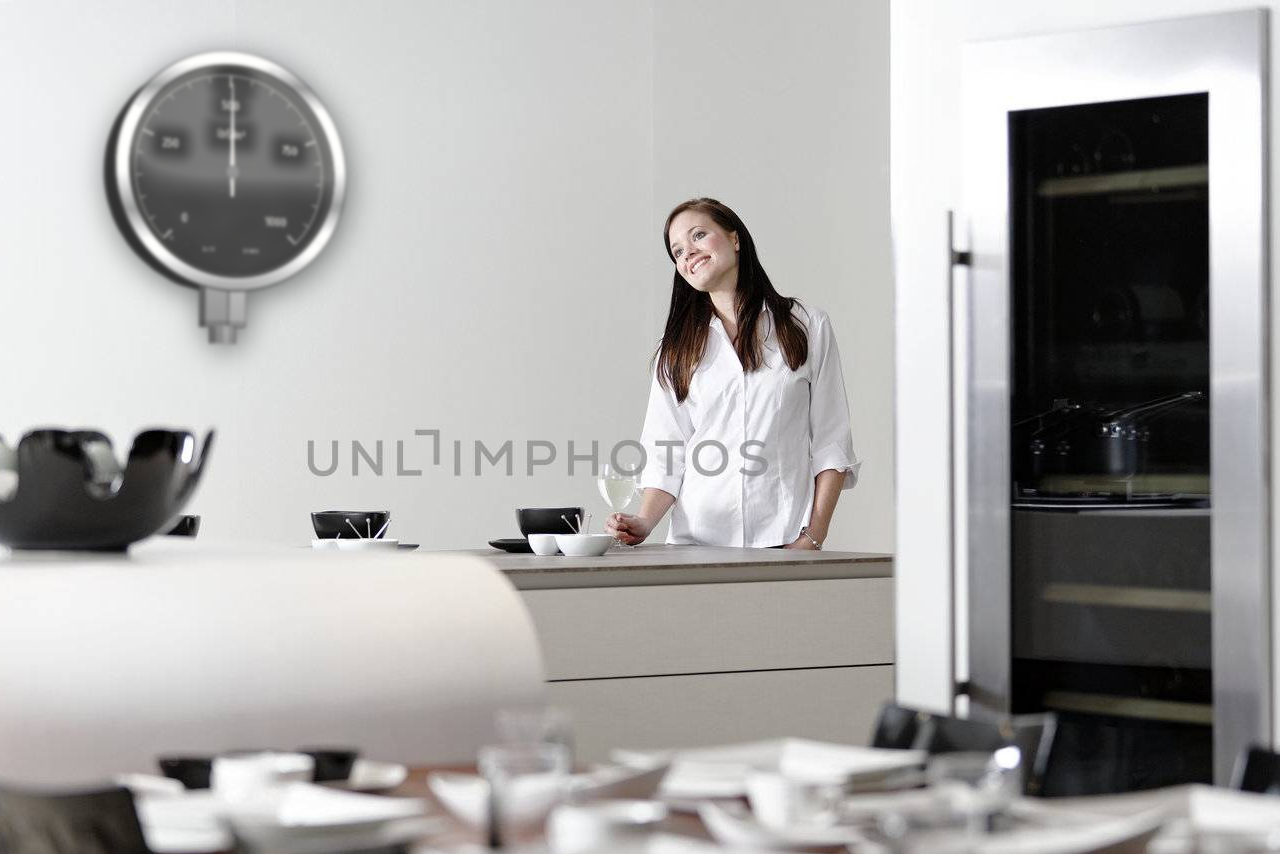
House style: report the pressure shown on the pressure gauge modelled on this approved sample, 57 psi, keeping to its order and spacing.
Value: 500 psi
